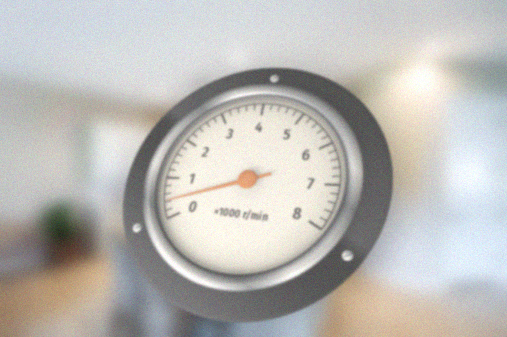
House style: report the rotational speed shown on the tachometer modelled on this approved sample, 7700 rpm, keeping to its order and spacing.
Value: 400 rpm
